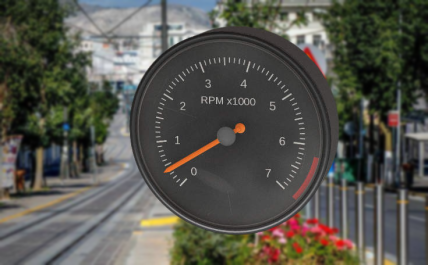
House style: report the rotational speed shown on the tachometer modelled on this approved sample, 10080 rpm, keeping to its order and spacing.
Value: 400 rpm
